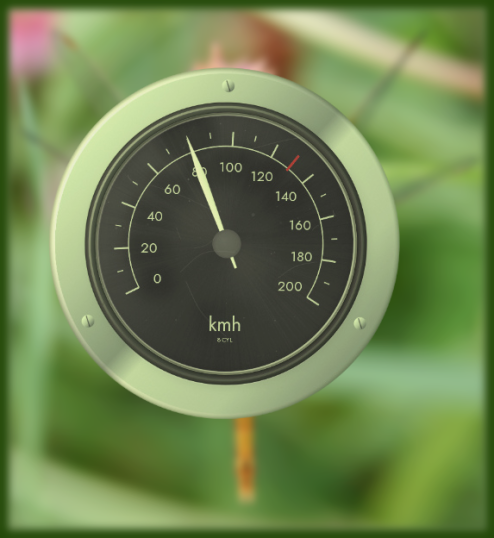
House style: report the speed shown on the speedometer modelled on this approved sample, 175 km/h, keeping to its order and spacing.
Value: 80 km/h
